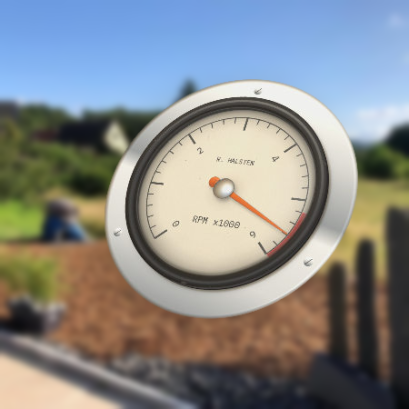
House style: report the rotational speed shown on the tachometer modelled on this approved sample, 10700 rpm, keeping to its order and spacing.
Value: 5600 rpm
